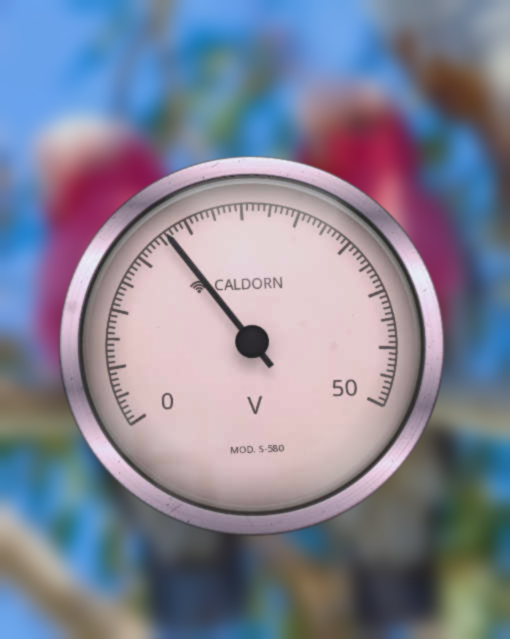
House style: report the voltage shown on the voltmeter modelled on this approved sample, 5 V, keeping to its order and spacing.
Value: 18 V
